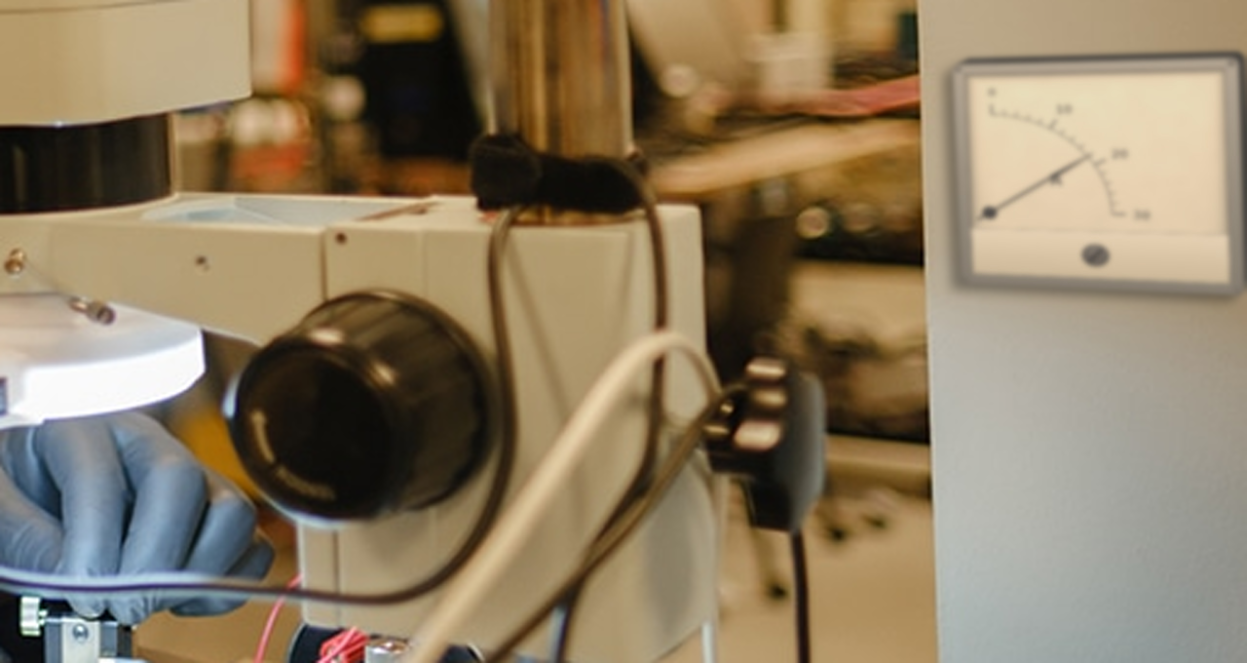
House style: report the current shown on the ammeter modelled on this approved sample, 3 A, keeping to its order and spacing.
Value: 18 A
